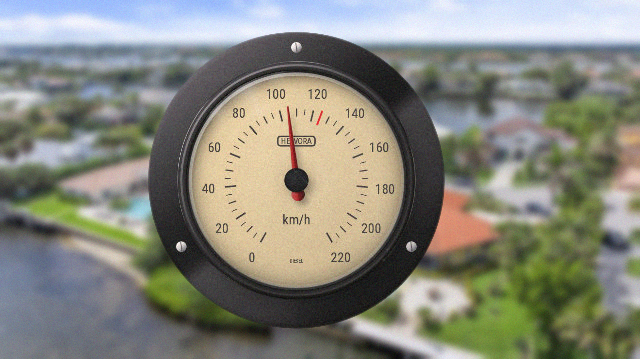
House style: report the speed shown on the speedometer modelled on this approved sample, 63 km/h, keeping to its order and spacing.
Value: 105 km/h
